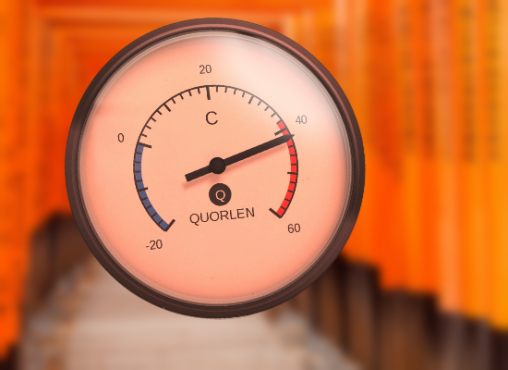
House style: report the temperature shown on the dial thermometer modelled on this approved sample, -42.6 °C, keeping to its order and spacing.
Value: 42 °C
